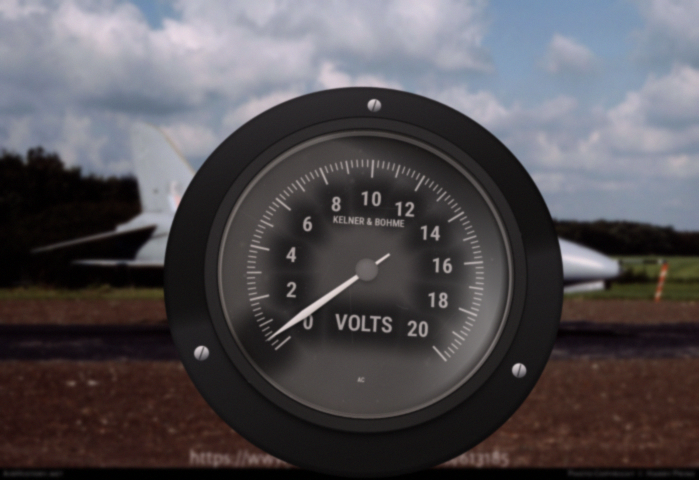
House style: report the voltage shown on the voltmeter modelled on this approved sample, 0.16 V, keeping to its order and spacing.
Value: 0.4 V
